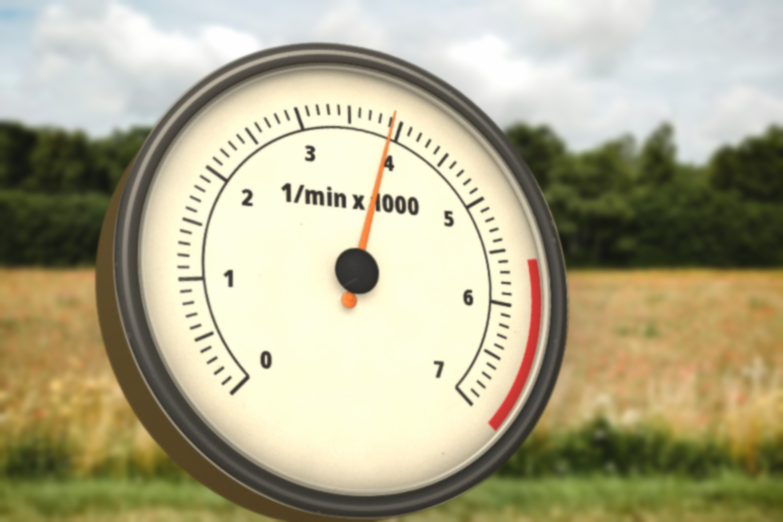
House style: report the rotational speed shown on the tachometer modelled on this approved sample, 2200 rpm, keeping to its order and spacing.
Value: 3900 rpm
